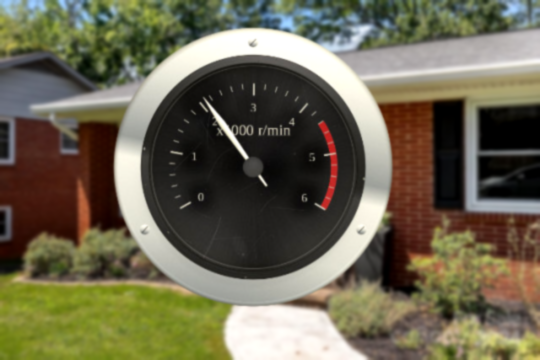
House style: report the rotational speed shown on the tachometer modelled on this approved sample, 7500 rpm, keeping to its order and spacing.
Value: 2100 rpm
